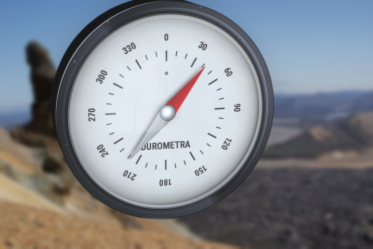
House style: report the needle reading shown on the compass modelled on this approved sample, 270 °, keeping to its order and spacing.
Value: 40 °
